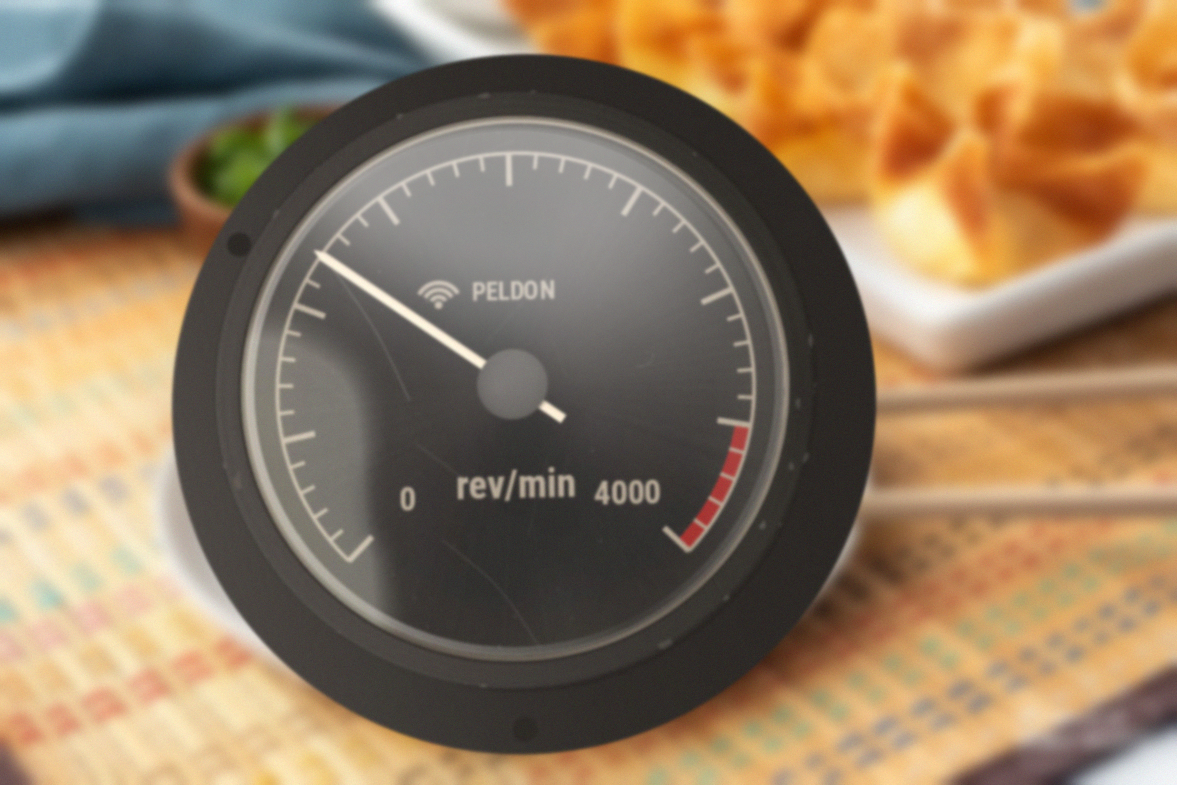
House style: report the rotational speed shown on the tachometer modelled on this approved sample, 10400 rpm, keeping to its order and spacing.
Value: 1200 rpm
